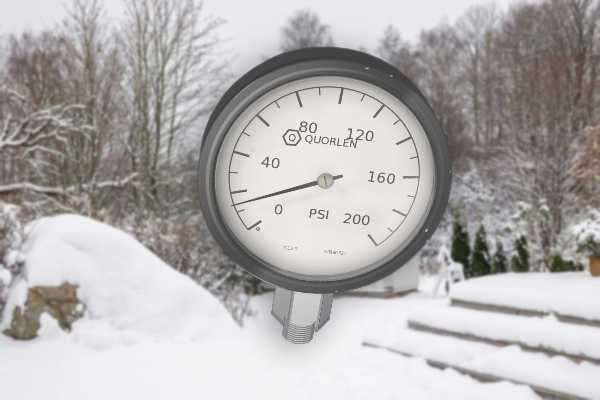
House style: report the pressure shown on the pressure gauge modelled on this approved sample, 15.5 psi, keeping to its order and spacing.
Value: 15 psi
